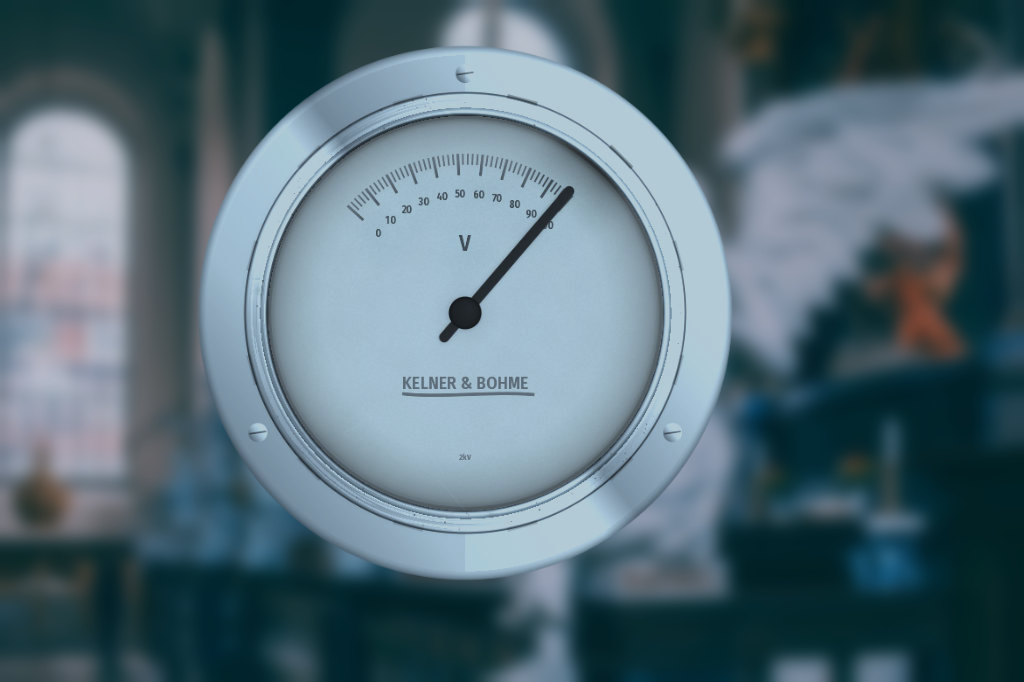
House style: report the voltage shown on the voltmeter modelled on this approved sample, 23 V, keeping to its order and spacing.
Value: 98 V
